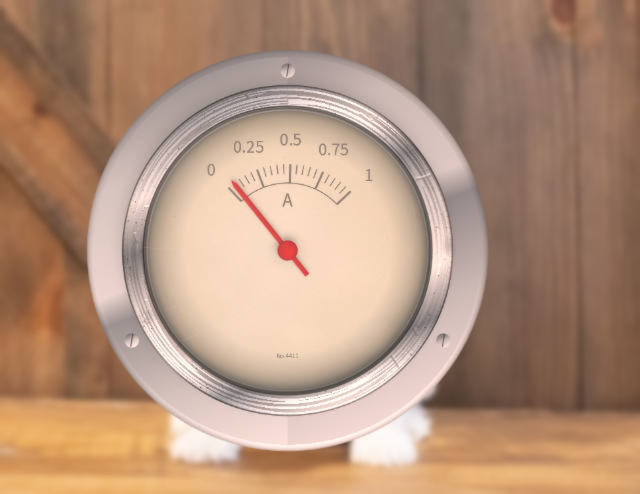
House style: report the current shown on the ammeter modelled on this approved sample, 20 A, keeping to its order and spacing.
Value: 0.05 A
